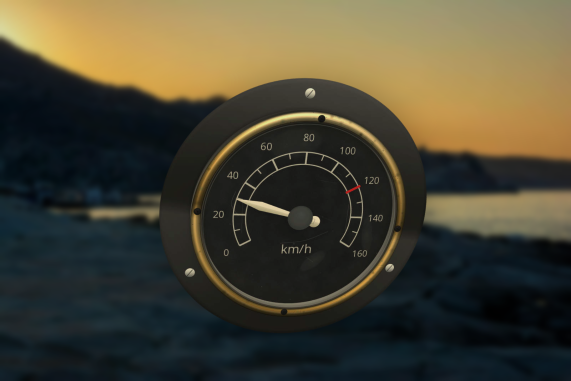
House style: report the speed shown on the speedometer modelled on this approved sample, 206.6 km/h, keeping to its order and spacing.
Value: 30 km/h
